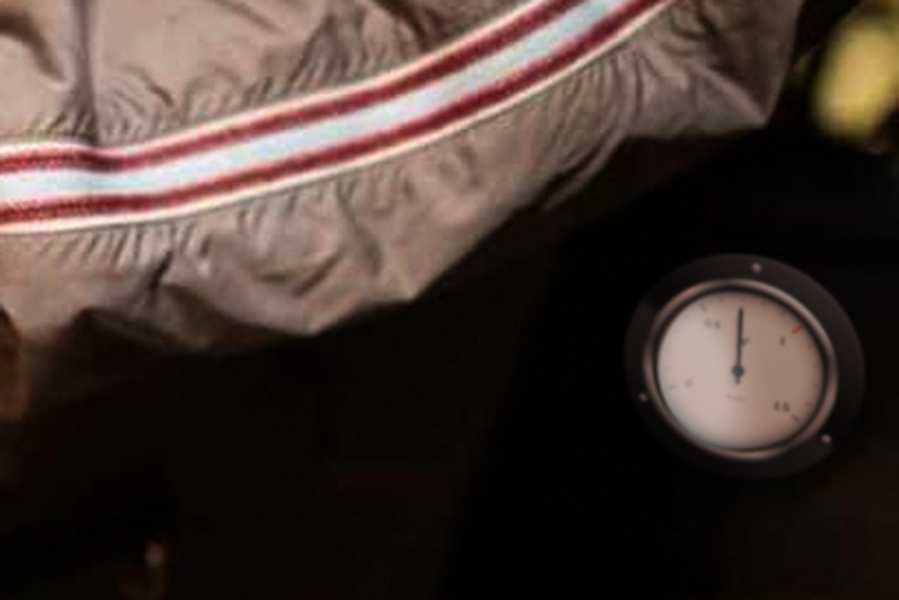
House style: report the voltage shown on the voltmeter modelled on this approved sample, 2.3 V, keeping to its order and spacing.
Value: 0.7 V
